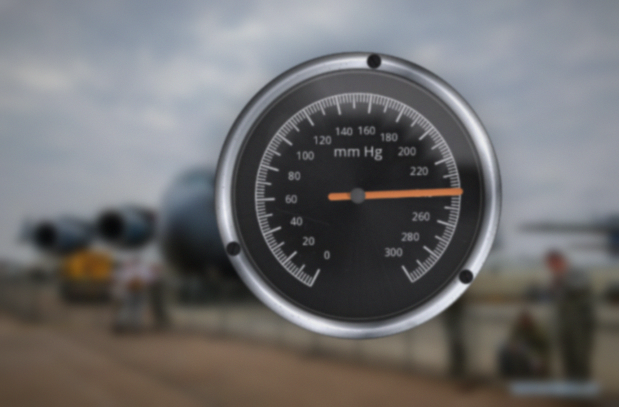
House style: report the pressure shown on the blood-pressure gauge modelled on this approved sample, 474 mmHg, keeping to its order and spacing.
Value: 240 mmHg
